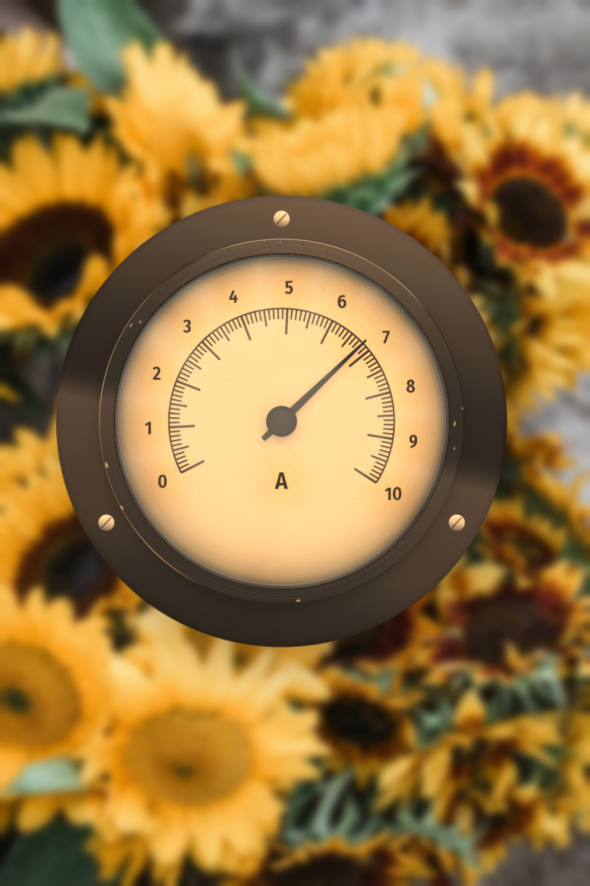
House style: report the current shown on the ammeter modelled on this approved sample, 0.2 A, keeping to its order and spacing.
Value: 6.8 A
